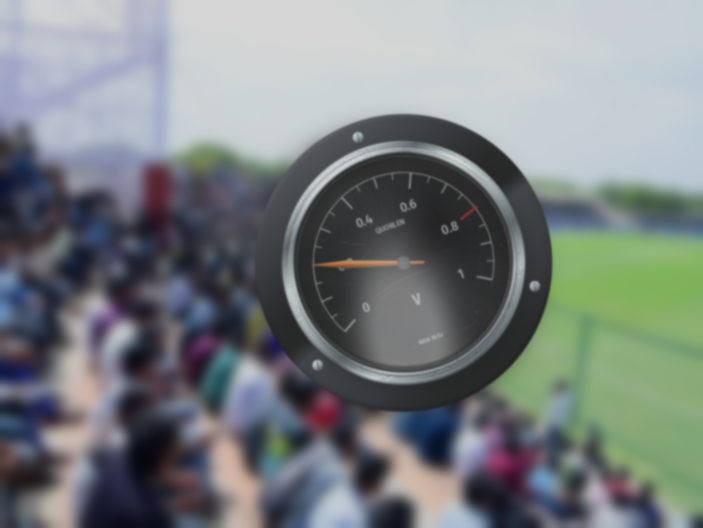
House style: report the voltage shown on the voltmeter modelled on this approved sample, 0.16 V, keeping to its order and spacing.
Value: 0.2 V
